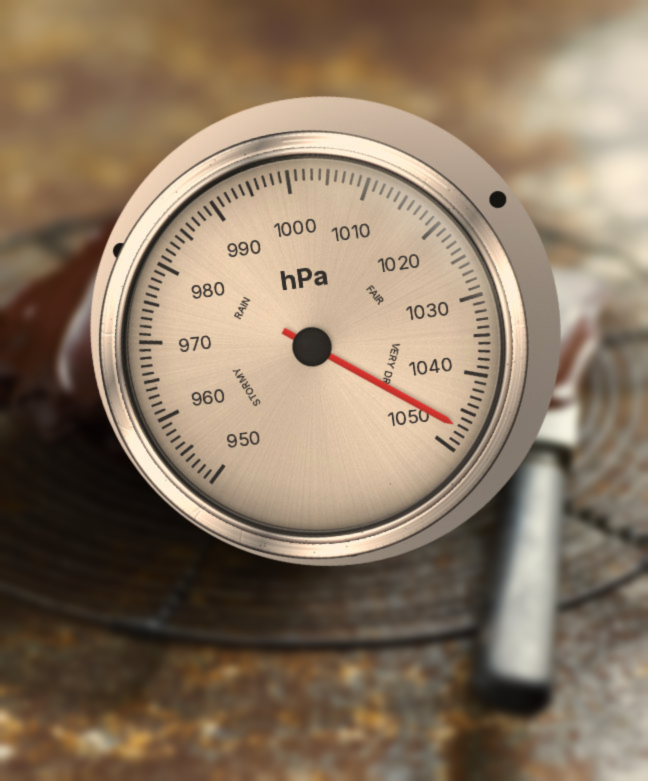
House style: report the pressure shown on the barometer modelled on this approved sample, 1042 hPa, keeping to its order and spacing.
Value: 1047 hPa
